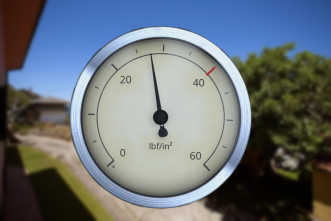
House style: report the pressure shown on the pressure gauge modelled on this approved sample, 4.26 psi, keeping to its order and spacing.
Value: 27.5 psi
